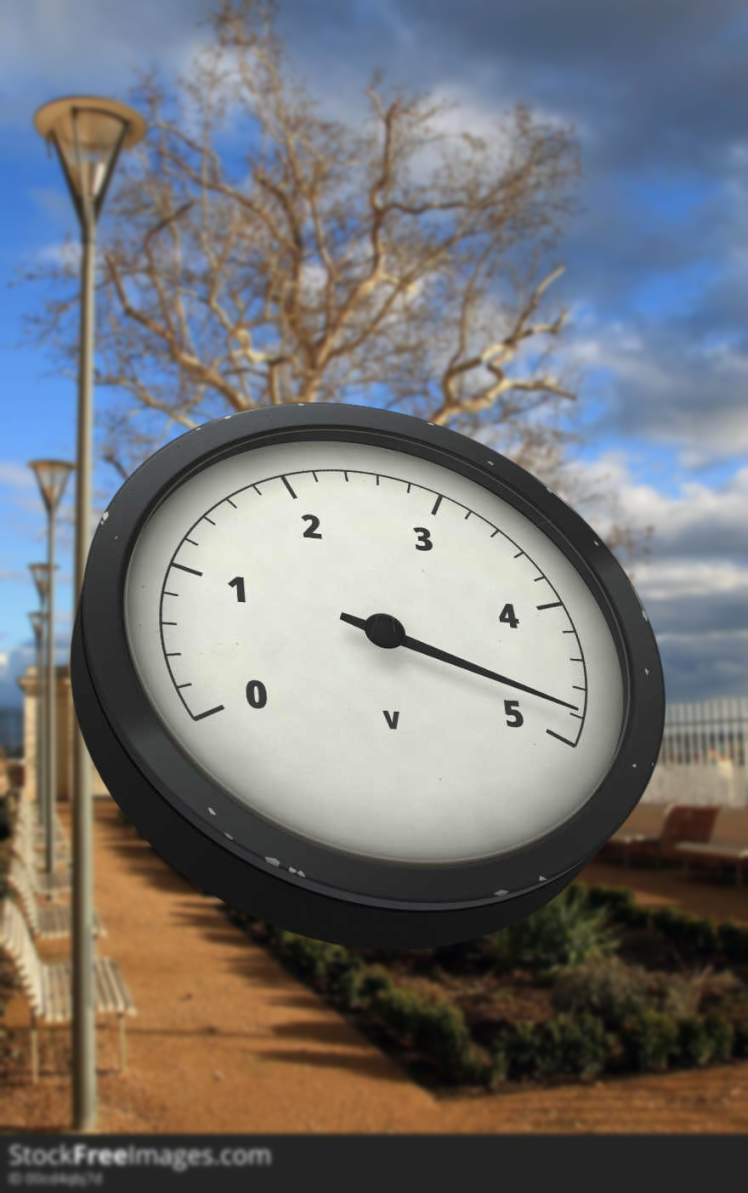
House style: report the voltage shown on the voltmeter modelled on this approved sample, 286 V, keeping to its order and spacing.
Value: 4.8 V
